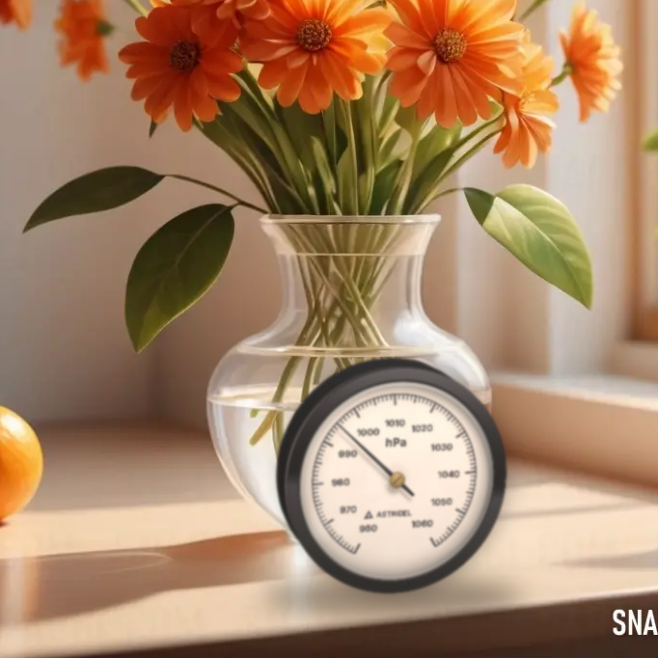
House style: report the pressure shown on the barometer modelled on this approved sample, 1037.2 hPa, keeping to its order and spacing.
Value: 995 hPa
